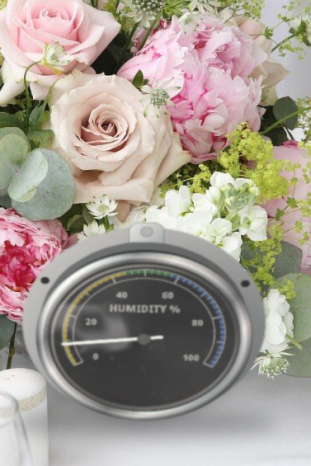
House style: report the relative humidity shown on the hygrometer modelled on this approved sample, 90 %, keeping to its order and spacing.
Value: 10 %
